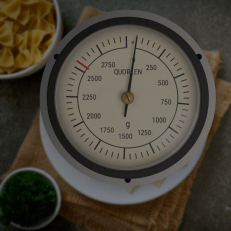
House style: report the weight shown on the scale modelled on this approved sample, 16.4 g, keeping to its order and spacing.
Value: 0 g
